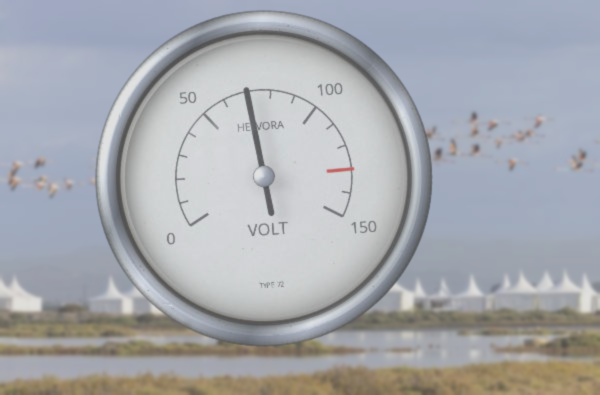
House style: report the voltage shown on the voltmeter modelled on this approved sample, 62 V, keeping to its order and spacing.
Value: 70 V
